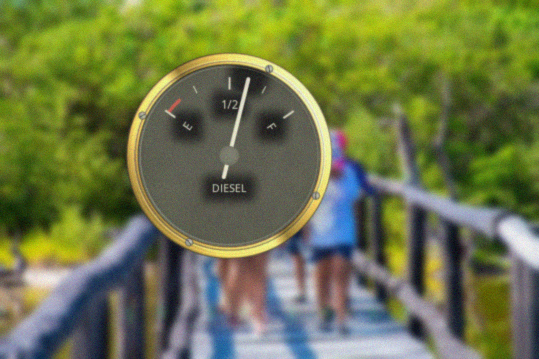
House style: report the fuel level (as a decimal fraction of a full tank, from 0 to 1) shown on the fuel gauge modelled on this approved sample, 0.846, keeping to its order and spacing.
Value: 0.625
